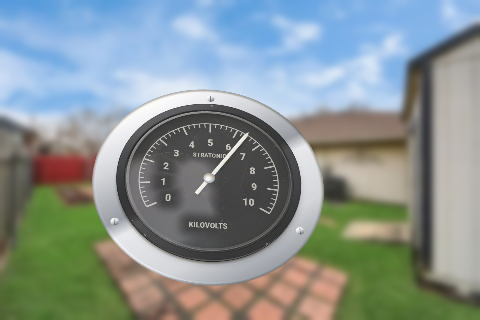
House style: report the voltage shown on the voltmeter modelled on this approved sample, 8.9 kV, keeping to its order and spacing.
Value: 6.4 kV
